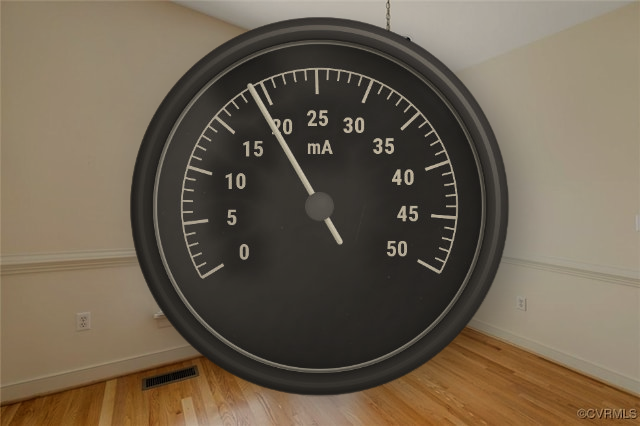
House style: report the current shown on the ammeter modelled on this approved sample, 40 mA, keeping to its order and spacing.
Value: 19 mA
